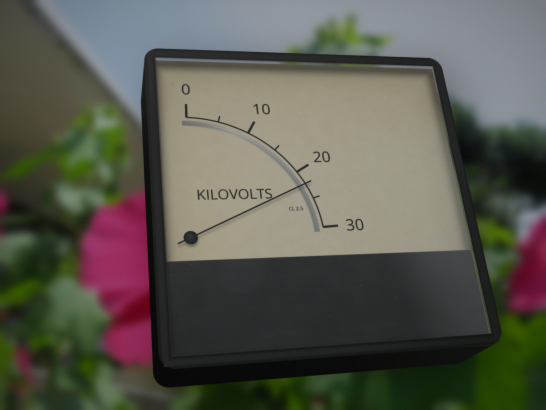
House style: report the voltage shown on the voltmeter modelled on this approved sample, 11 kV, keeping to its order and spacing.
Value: 22.5 kV
